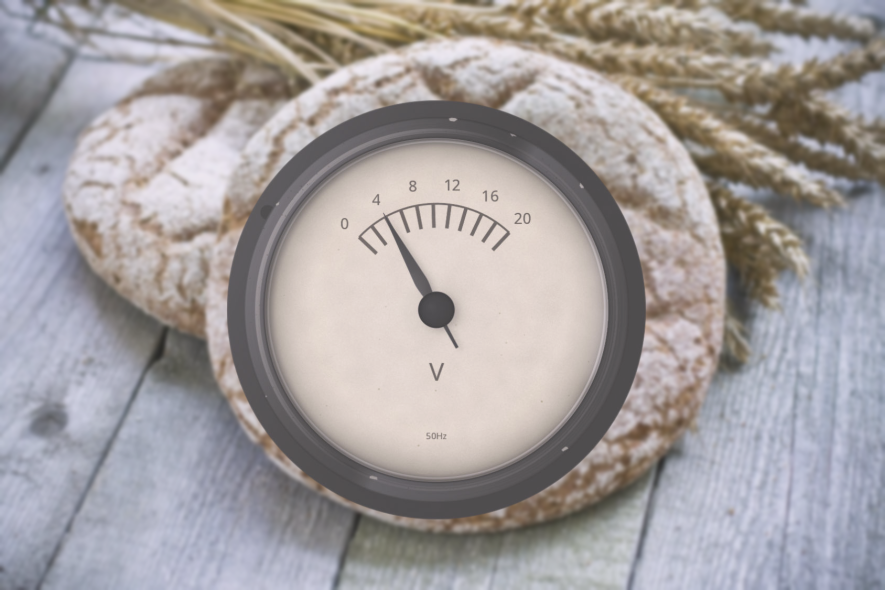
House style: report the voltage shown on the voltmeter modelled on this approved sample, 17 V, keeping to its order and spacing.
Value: 4 V
